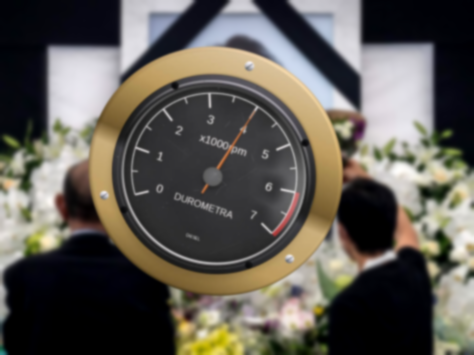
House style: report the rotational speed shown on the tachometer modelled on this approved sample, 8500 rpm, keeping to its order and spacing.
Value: 4000 rpm
